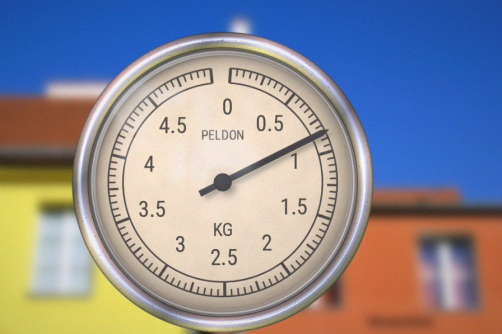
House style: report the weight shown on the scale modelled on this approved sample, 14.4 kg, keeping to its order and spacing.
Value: 0.85 kg
